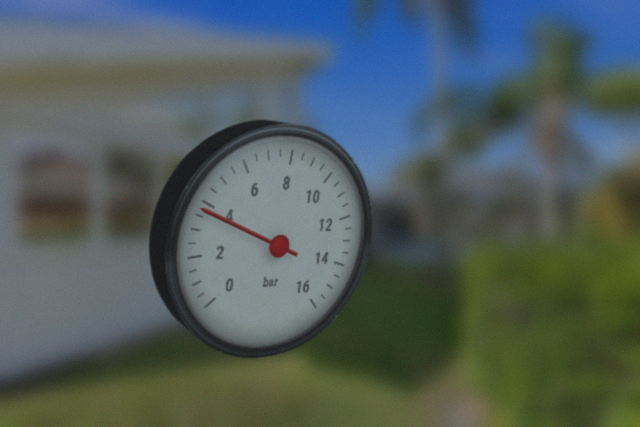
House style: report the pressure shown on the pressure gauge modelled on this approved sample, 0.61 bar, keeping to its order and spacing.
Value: 3.75 bar
